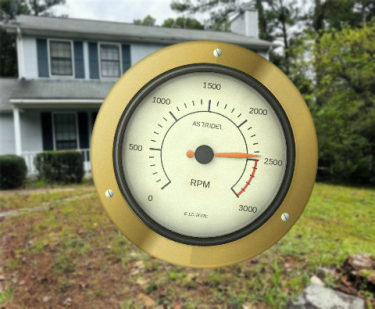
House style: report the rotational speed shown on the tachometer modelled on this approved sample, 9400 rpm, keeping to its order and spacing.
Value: 2450 rpm
